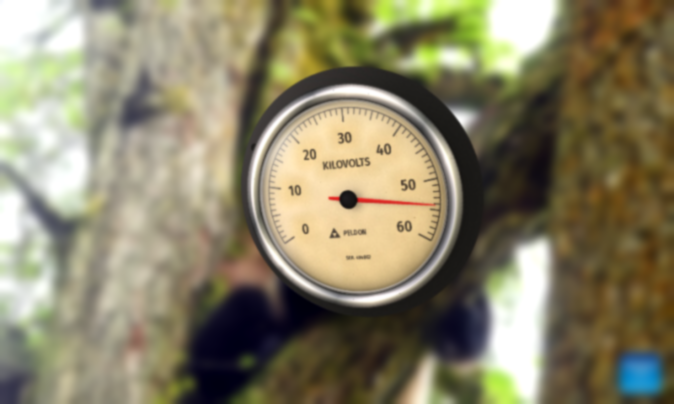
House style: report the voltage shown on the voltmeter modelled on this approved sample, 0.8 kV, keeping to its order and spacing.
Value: 54 kV
